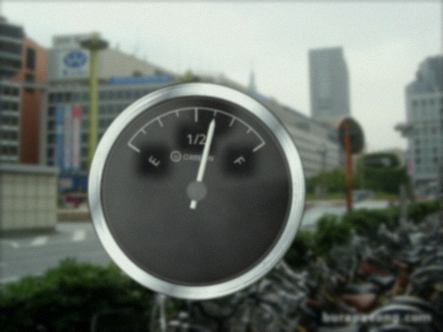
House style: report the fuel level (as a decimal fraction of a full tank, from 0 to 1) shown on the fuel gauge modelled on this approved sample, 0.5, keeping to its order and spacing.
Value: 0.625
